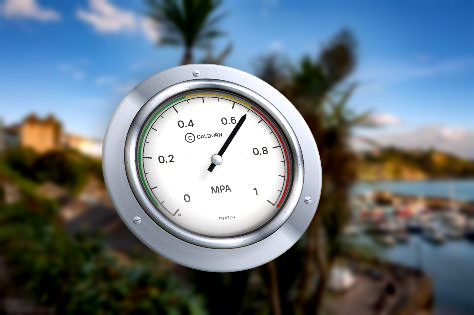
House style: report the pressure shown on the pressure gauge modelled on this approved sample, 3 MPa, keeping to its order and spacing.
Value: 0.65 MPa
